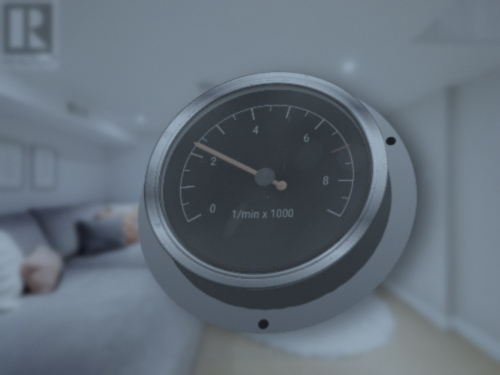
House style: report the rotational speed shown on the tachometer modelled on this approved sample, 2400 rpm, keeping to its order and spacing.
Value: 2250 rpm
